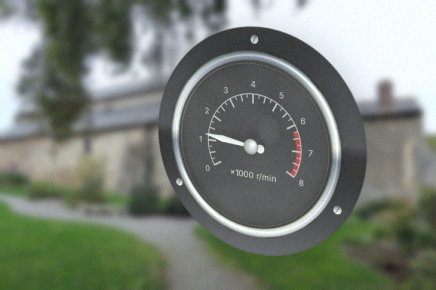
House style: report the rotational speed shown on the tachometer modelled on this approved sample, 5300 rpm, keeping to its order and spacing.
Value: 1250 rpm
